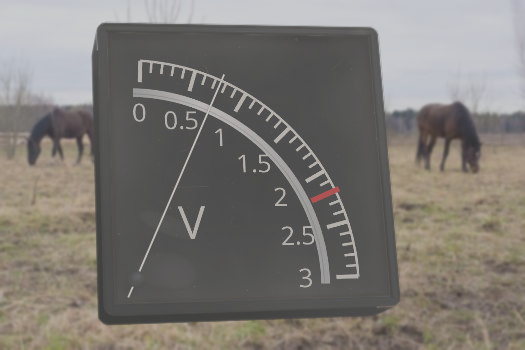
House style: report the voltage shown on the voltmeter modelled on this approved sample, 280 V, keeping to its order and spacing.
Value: 0.75 V
